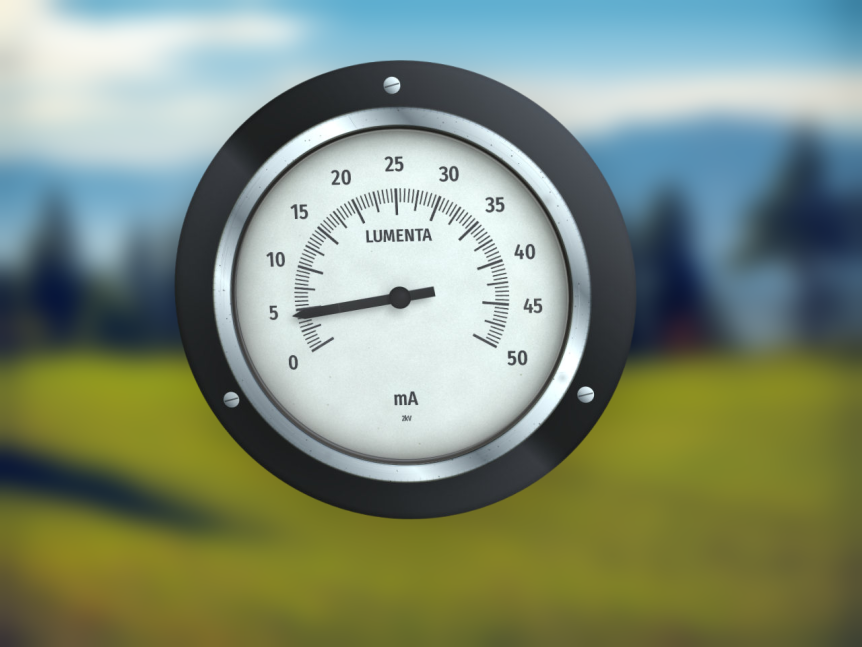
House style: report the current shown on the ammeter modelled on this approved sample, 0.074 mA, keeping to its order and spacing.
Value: 4.5 mA
